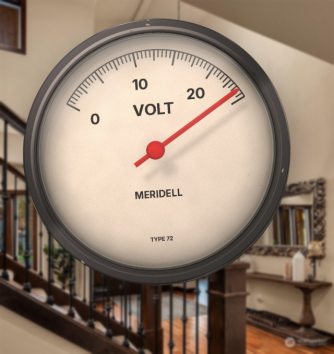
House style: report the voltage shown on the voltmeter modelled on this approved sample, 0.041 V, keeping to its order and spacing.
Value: 24 V
